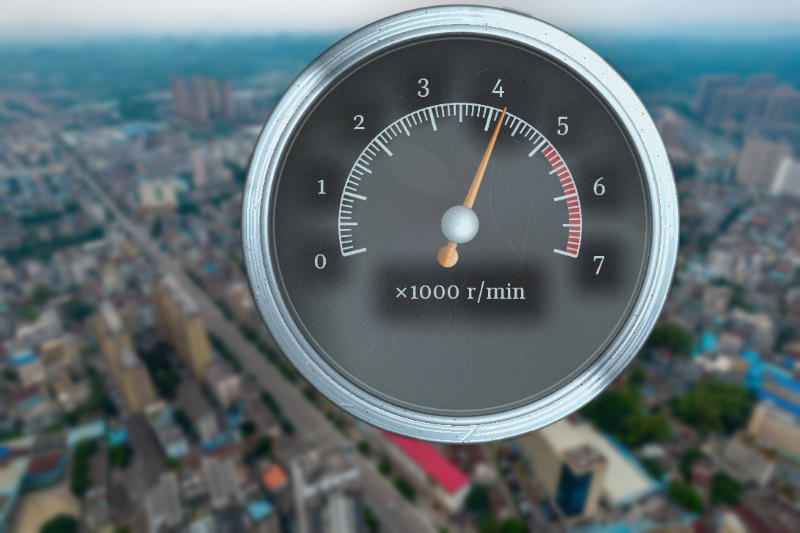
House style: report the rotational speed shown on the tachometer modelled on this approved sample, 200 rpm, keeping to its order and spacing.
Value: 4200 rpm
